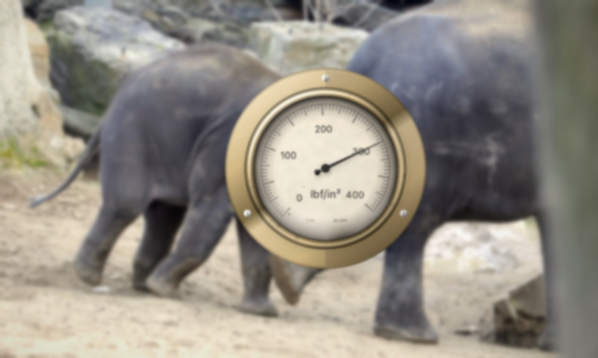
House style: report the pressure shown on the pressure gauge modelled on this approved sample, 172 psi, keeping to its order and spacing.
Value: 300 psi
